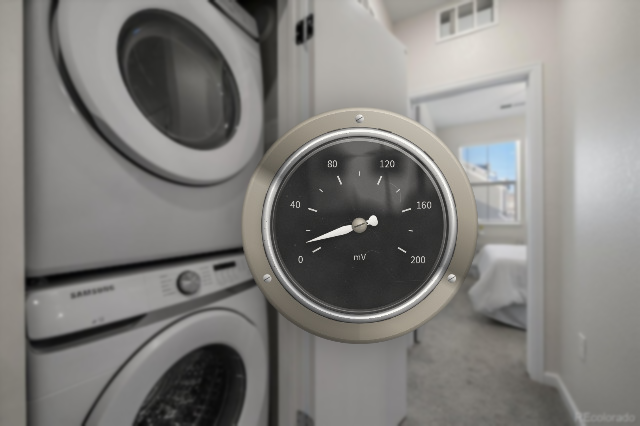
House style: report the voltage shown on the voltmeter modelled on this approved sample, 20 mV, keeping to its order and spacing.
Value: 10 mV
